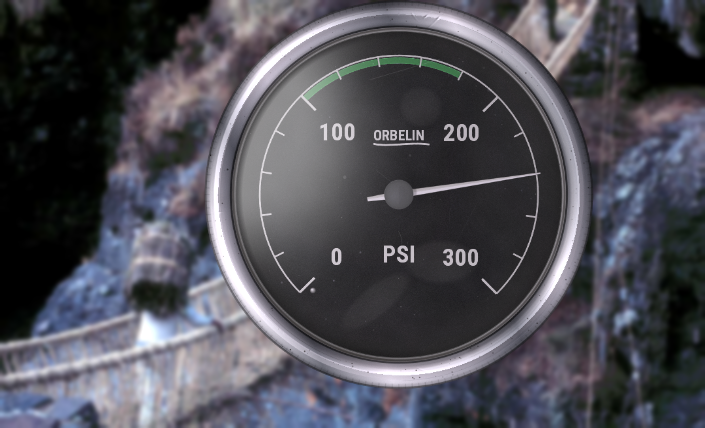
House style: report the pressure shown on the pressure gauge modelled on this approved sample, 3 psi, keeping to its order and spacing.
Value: 240 psi
